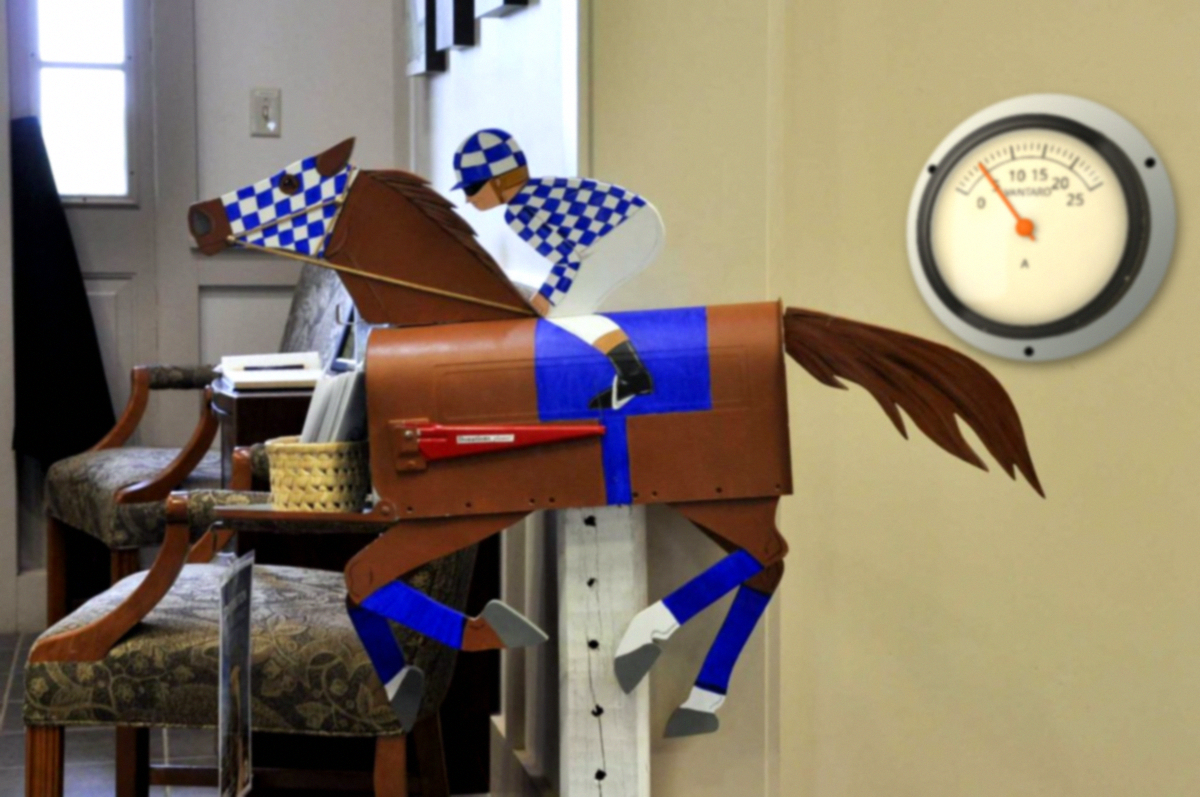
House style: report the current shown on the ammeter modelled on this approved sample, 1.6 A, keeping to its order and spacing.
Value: 5 A
